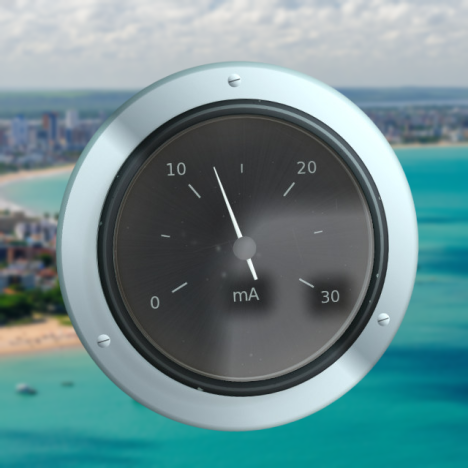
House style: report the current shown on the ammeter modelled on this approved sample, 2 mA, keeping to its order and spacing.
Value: 12.5 mA
